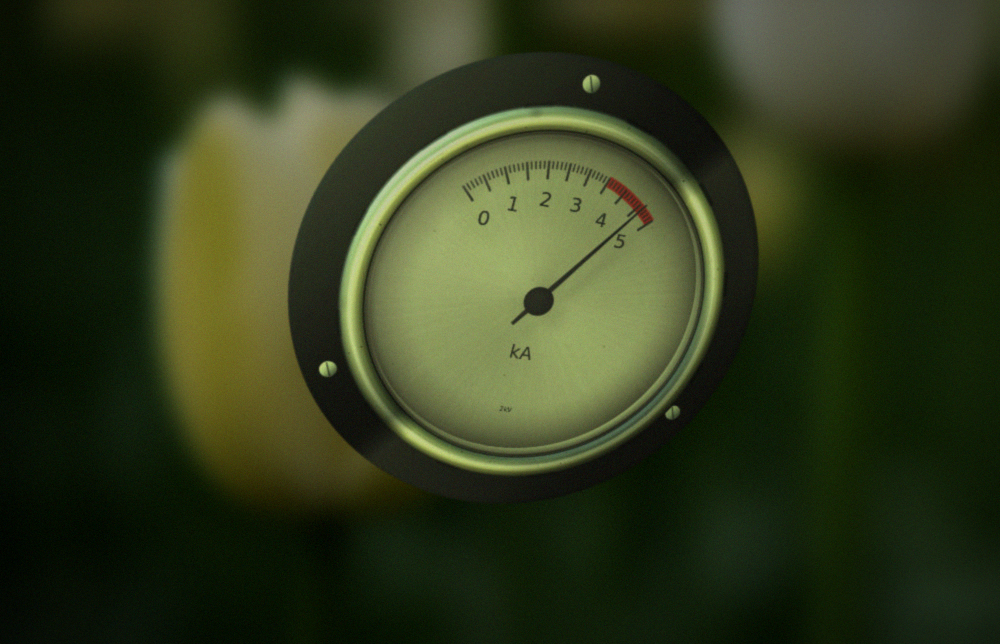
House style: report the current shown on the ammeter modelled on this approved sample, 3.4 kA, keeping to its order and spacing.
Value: 4.5 kA
